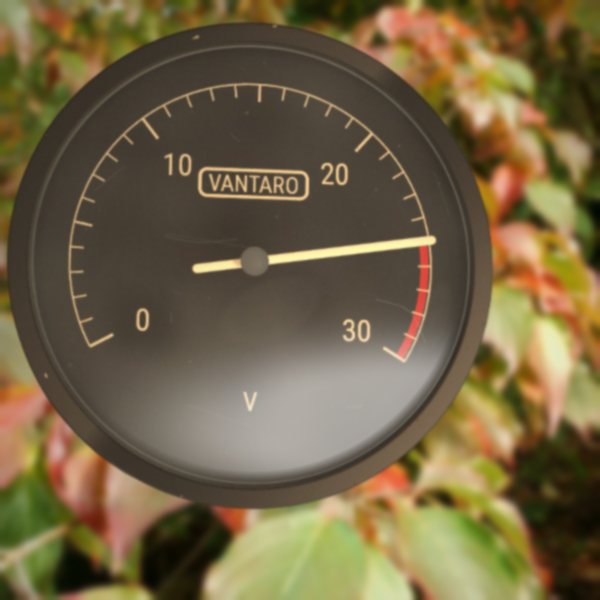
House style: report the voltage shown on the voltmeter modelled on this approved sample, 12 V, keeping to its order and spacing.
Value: 25 V
